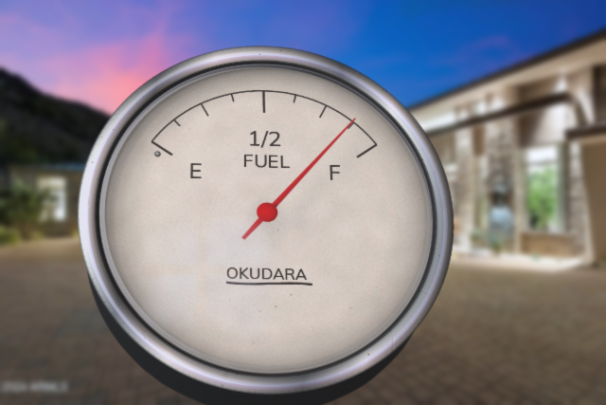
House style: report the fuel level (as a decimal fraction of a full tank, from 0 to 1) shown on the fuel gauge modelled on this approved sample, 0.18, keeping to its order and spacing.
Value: 0.875
